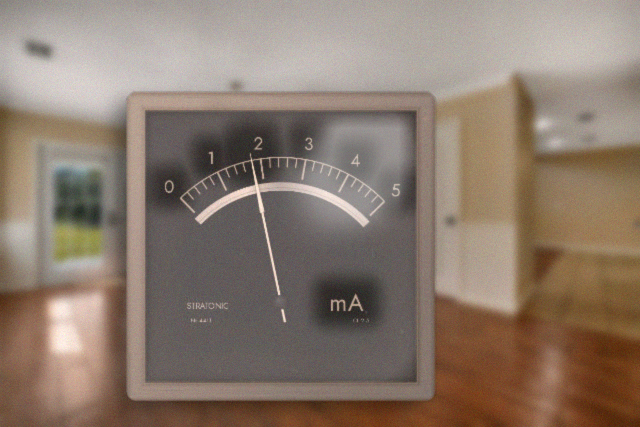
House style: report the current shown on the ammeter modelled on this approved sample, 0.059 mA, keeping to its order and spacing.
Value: 1.8 mA
